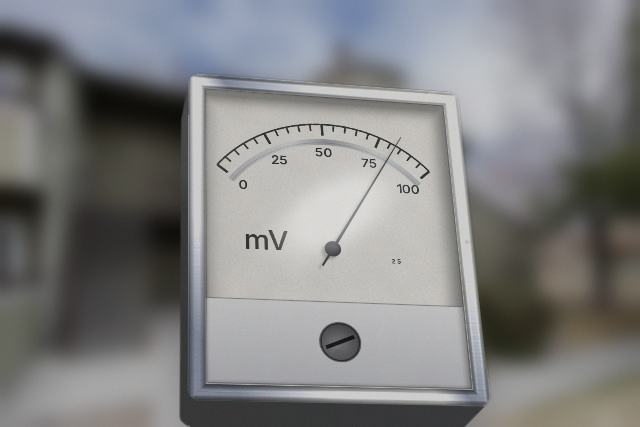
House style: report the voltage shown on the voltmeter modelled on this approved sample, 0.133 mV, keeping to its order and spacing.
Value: 82.5 mV
